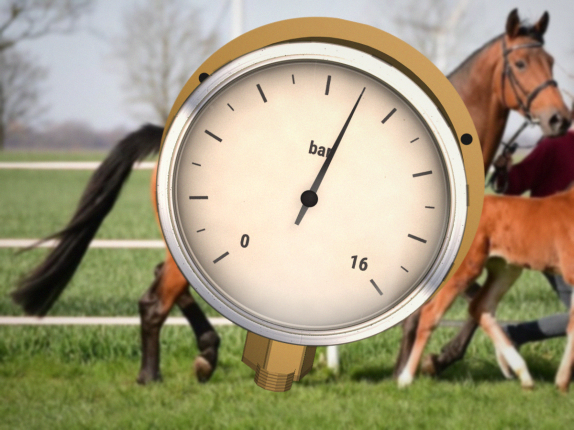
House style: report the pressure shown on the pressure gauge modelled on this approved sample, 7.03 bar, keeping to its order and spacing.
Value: 9 bar
